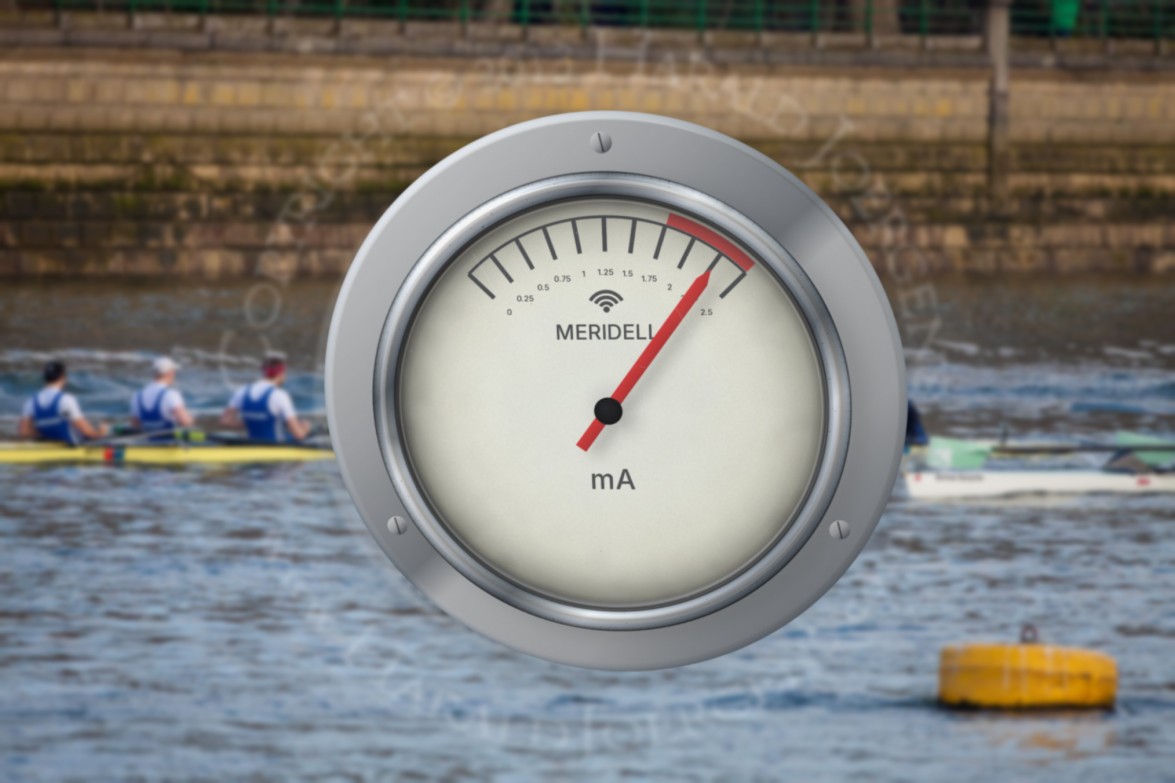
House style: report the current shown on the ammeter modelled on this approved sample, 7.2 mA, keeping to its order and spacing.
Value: 2.25 mA
